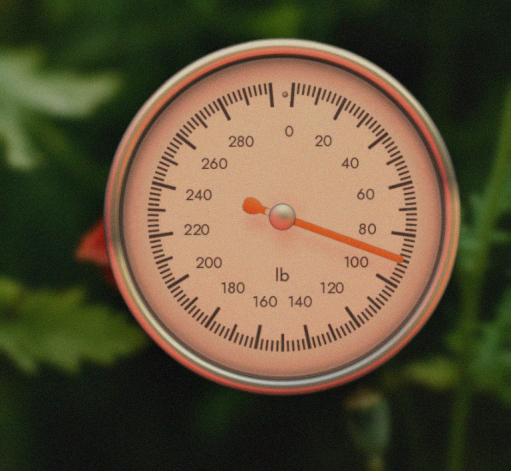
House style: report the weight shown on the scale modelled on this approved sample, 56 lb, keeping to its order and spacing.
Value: 90 lb
